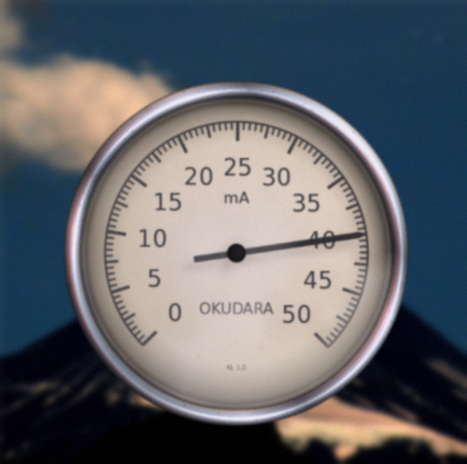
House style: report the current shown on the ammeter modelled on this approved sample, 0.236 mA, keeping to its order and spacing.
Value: 40 mA
